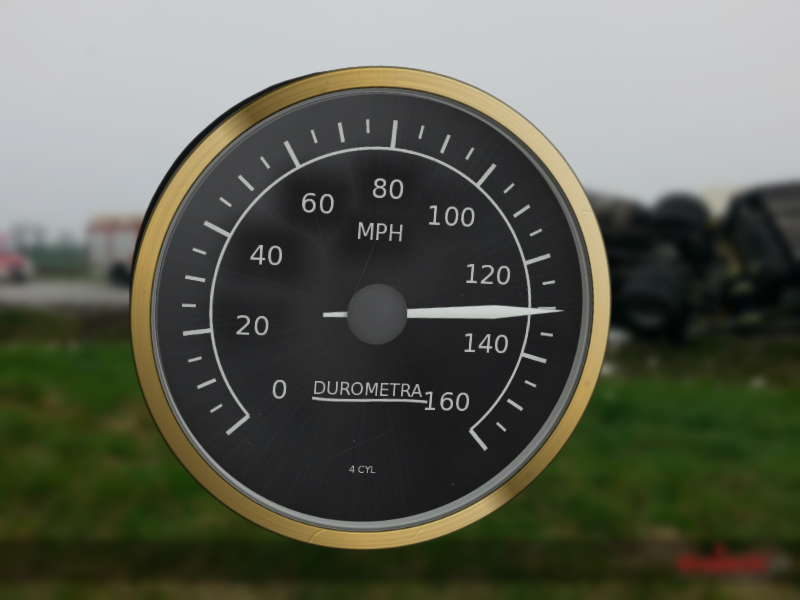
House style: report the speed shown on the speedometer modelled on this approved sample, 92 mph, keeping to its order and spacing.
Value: 130 mph
